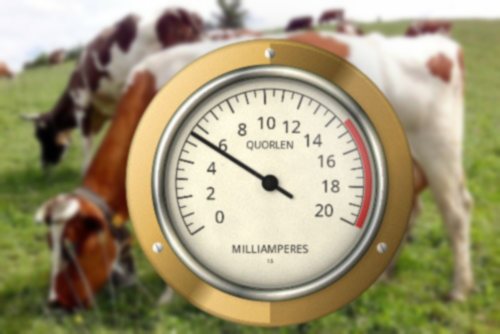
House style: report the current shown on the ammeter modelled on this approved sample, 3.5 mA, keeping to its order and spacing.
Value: 5.5 mA
